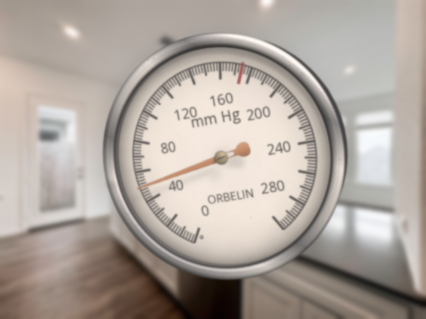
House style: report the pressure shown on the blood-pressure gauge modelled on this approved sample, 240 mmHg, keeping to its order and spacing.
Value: 50 mmHg
